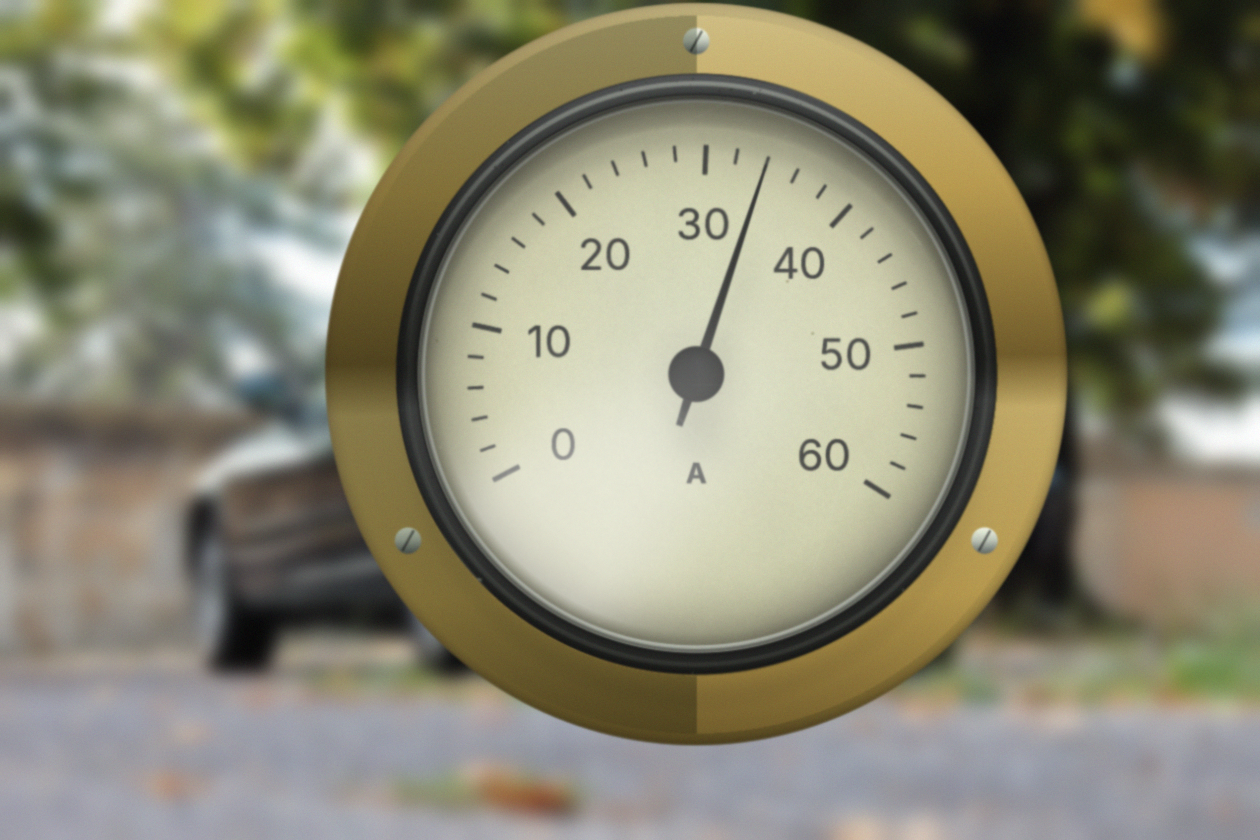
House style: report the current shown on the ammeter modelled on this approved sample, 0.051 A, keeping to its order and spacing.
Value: 34 A
